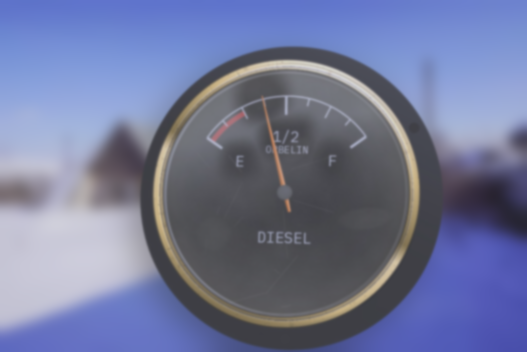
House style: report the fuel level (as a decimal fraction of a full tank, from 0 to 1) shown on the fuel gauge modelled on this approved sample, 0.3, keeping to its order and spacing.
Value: 0.375
